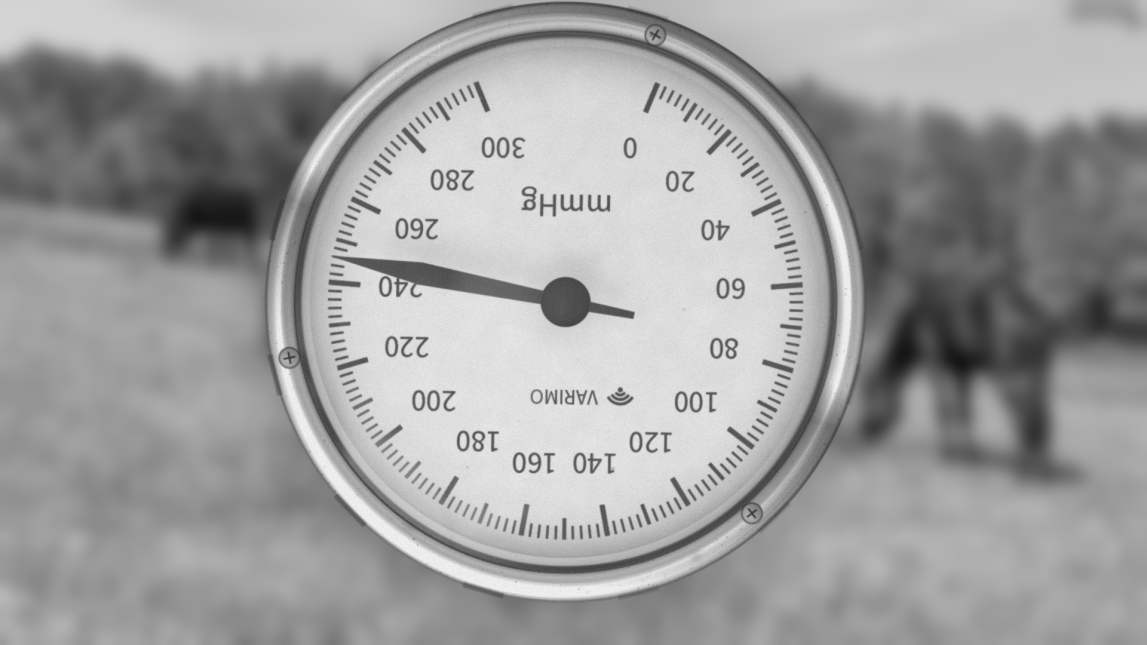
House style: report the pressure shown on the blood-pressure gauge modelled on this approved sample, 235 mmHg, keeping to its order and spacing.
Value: 246 mmHg
